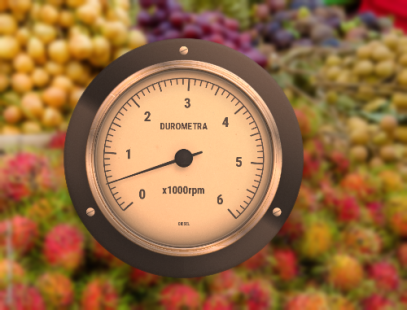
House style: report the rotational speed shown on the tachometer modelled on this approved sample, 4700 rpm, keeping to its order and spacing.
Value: 500 rpm
